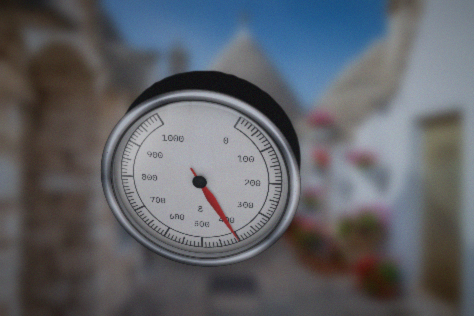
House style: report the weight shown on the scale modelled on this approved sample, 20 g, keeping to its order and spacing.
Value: 400 g
